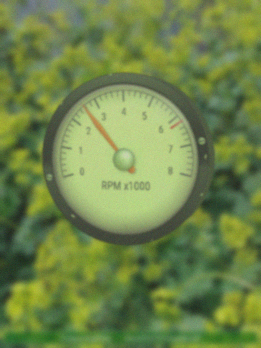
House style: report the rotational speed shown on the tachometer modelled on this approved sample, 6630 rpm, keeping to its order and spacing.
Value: 2600 rpm
